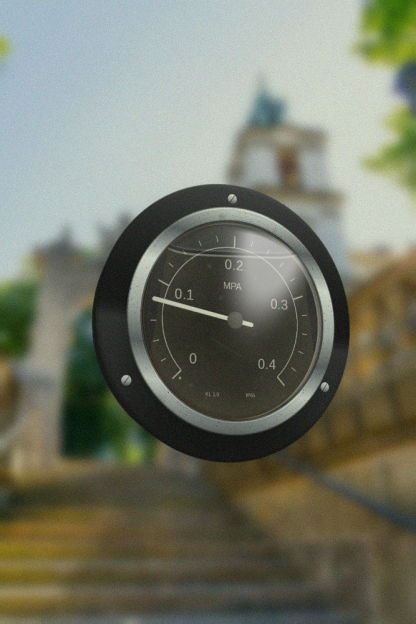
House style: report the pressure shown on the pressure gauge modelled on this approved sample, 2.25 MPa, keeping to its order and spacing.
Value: 0.08 MPa
